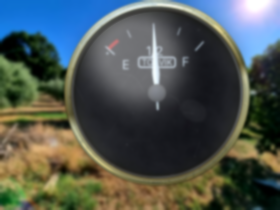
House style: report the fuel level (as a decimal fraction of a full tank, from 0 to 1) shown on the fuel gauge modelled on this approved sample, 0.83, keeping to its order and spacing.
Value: 0.5
